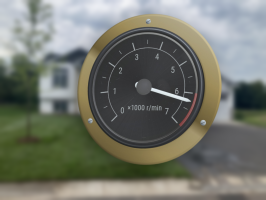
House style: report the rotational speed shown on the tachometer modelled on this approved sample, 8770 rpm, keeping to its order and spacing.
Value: 6250 rpm
